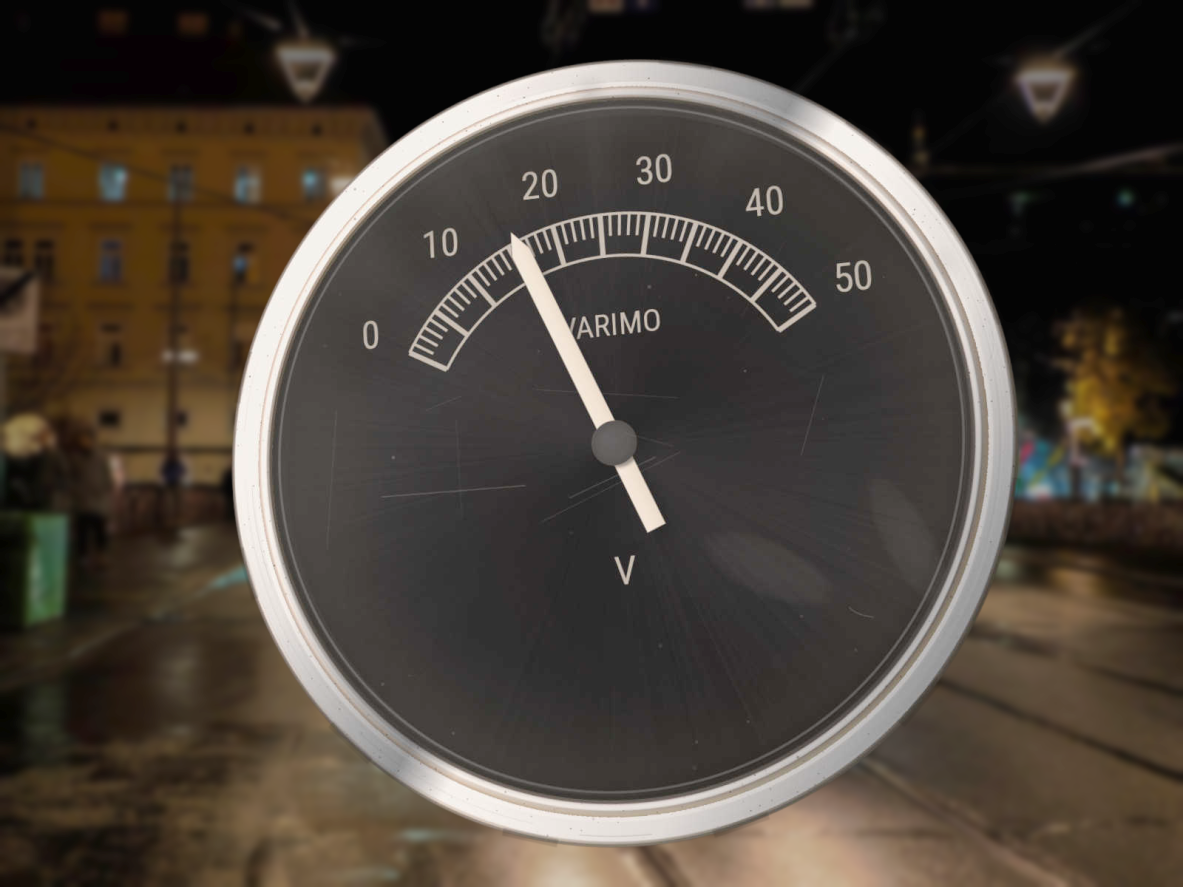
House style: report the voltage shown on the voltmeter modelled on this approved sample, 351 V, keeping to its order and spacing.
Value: 16 V
